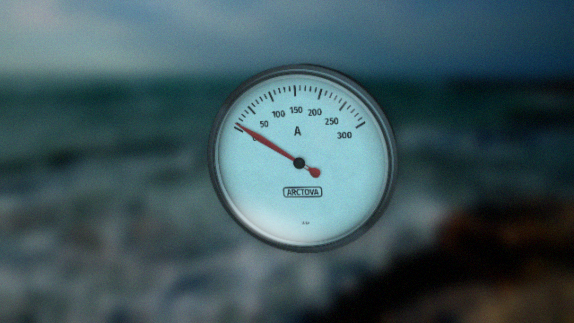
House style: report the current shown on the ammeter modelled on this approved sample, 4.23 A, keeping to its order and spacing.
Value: 10 A
